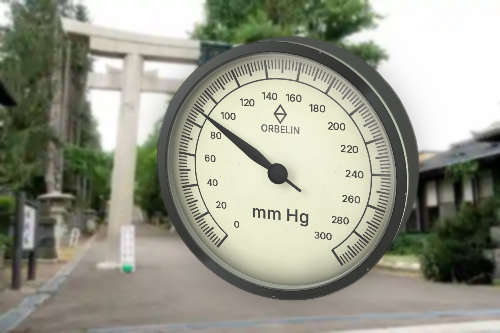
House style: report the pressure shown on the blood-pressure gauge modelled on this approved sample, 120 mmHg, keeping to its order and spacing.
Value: 90 mmHg
